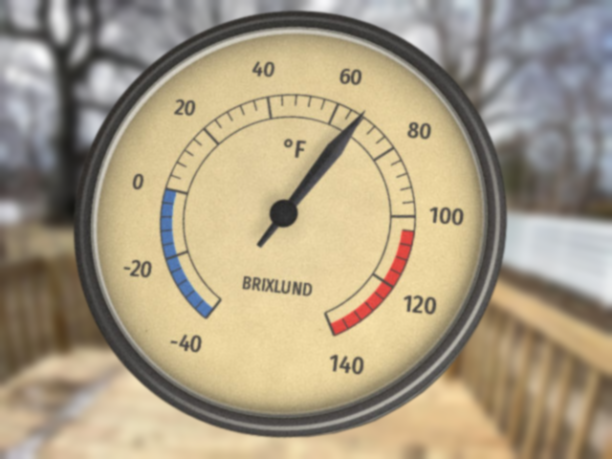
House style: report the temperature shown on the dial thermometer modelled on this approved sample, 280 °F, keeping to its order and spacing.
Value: 68 °F
